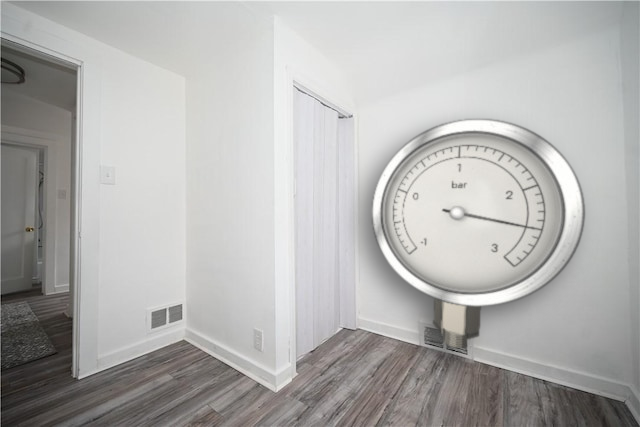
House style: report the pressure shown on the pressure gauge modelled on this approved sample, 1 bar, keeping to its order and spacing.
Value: 2.5 bar
